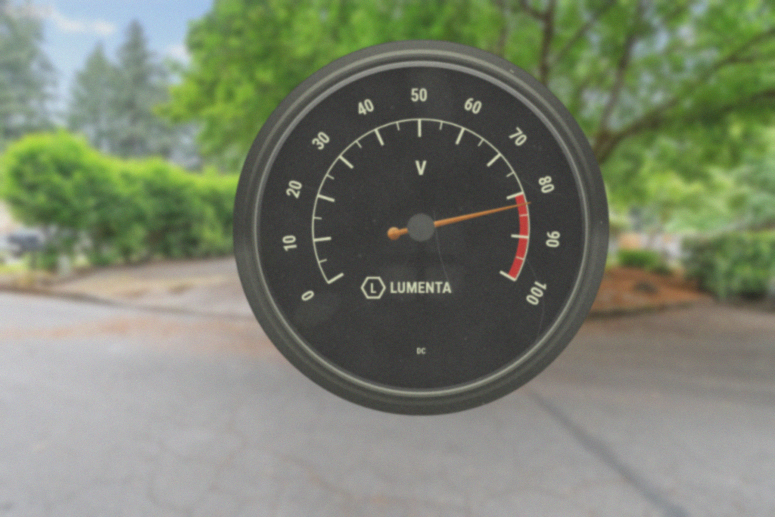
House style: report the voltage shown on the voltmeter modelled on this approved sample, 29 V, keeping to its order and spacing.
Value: 82.5 V
